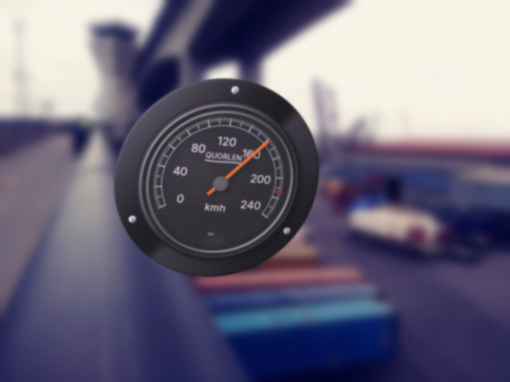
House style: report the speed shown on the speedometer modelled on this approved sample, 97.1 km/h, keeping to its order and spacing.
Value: 160 km/h
